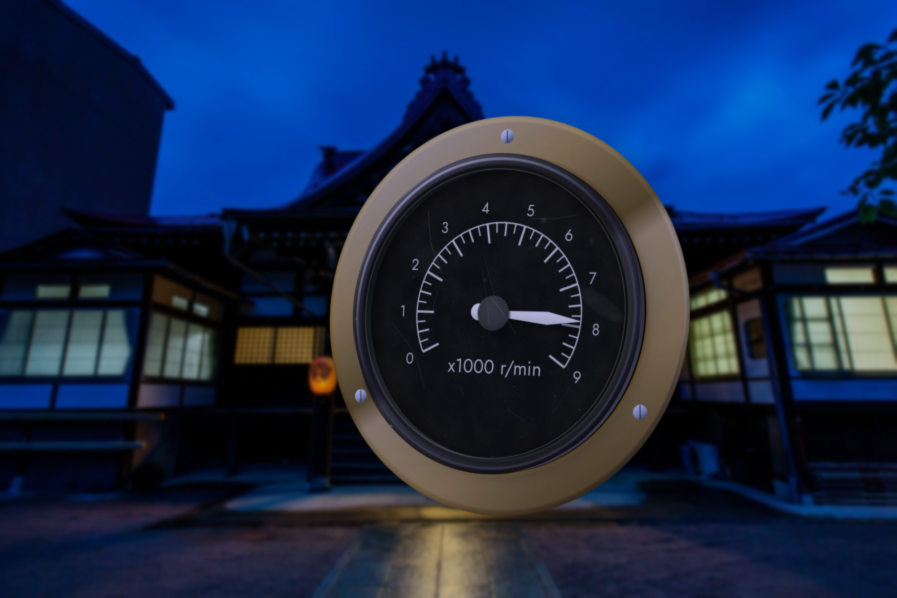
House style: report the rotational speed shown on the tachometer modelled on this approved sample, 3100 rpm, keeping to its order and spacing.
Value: 7875 rpm
